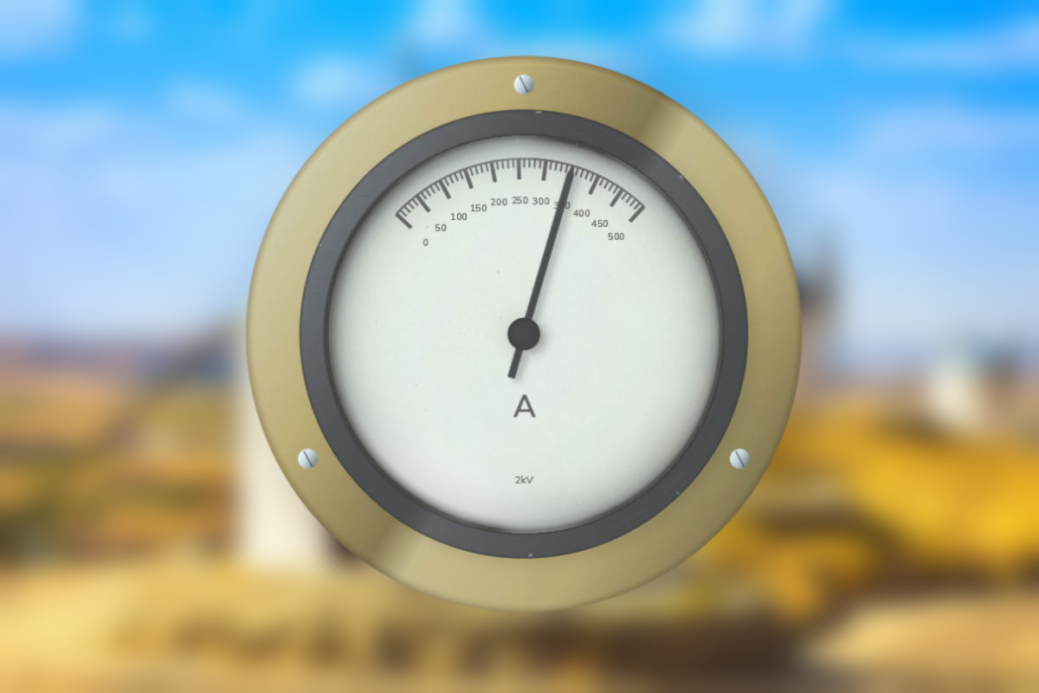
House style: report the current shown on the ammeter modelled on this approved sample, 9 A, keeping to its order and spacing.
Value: 350 A
